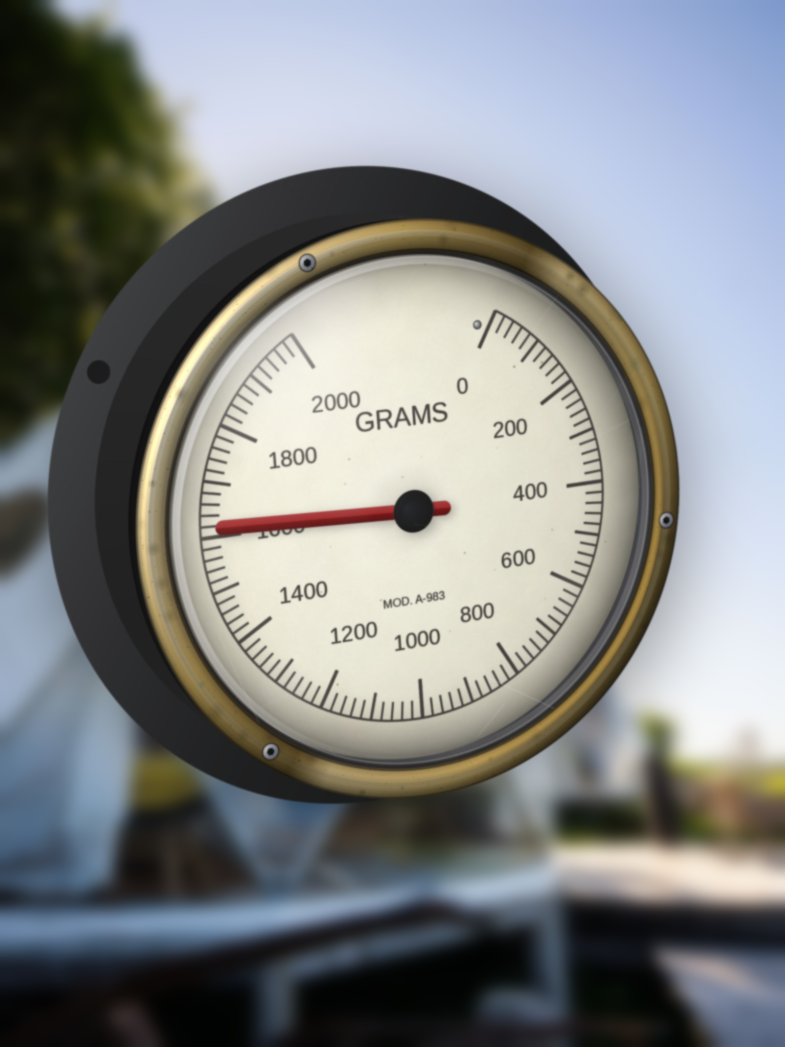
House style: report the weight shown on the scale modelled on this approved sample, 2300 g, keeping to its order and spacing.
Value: 1620 g
